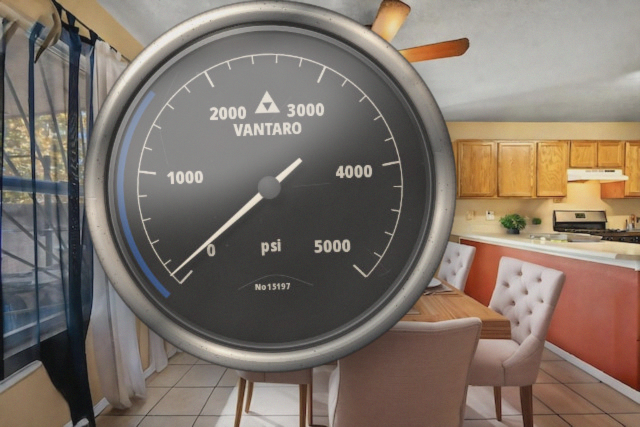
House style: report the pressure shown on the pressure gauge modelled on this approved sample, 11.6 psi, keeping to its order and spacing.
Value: 100 psi
